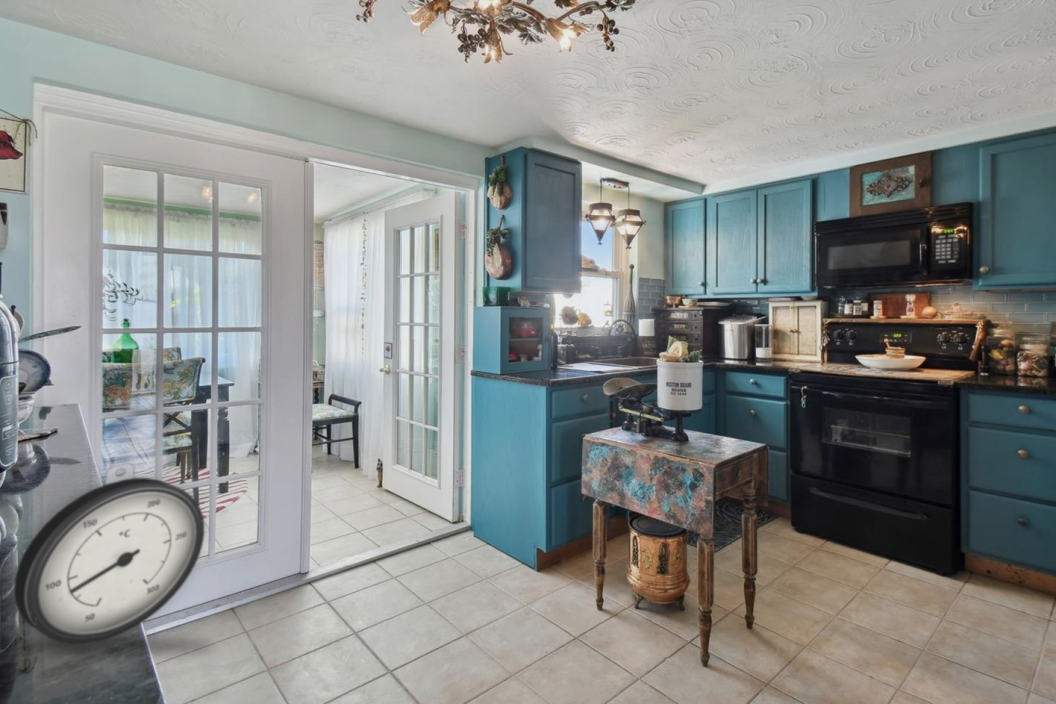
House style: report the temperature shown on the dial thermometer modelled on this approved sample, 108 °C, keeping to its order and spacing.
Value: 87.5 °C
